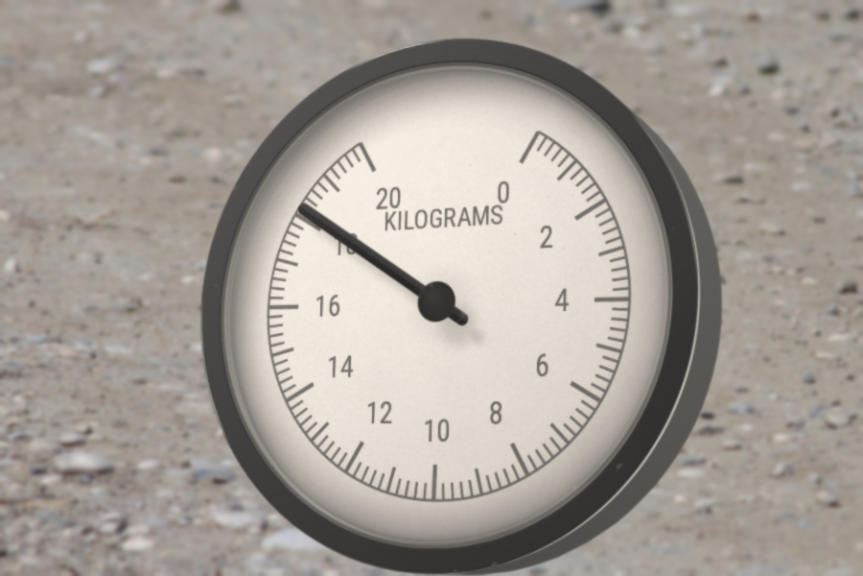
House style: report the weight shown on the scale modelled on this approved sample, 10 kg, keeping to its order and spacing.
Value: 18.2 kg
